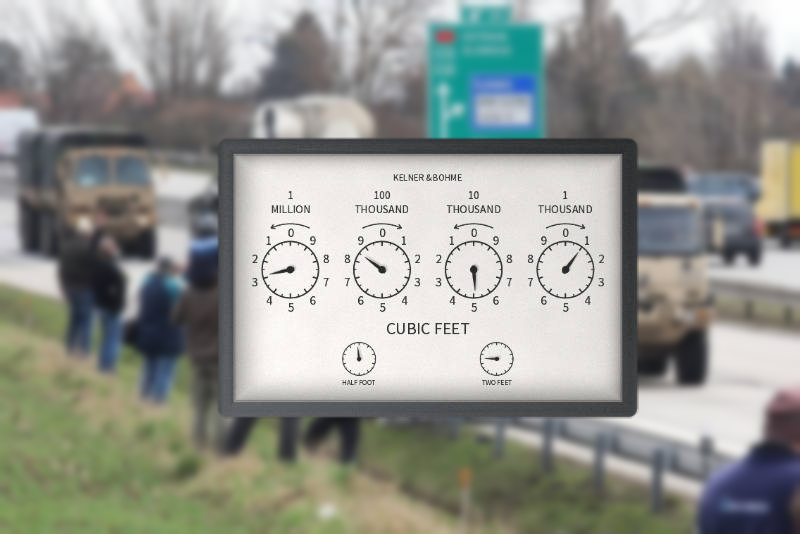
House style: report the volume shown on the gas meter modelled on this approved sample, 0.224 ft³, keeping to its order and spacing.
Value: 285100 ft³
